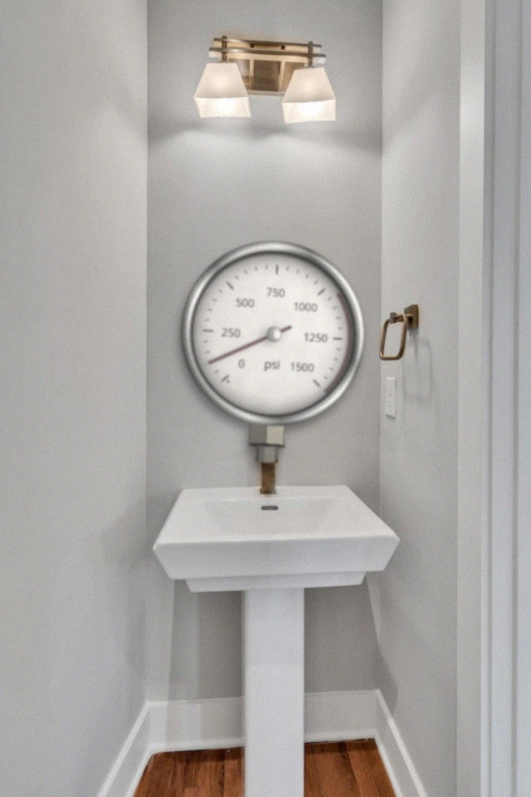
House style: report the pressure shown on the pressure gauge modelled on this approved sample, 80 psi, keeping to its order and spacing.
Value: 100 psi
